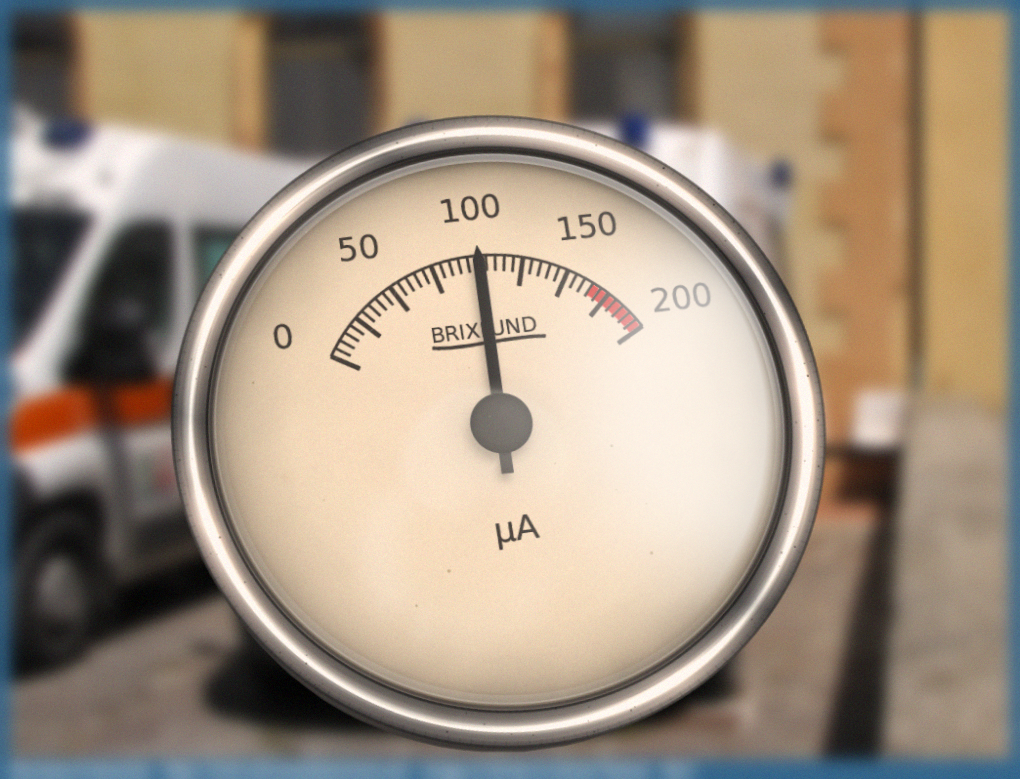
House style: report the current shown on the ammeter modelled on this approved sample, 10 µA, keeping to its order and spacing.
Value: 100 µA
